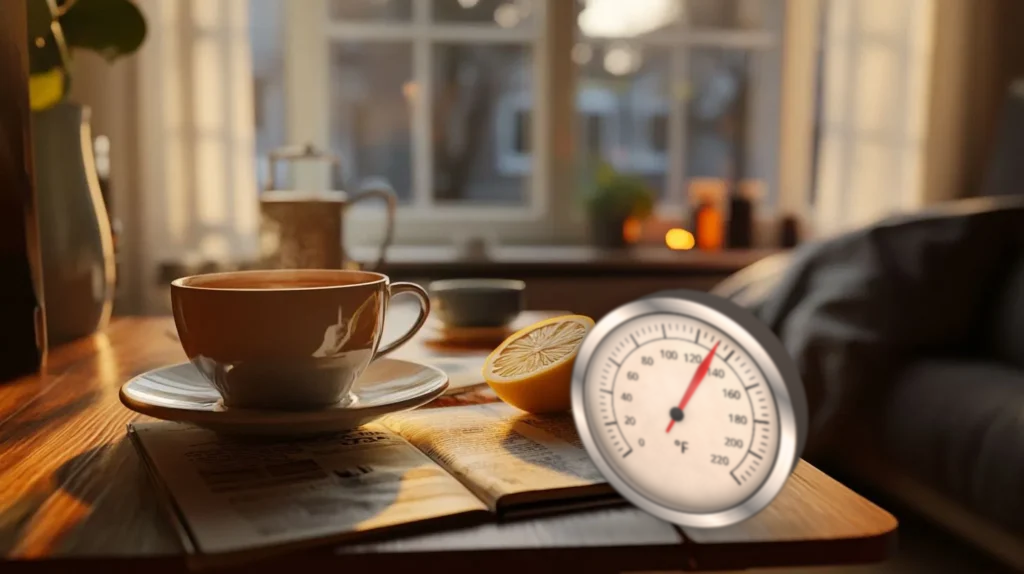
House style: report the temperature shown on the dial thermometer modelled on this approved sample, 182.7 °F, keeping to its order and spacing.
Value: 132 °F
